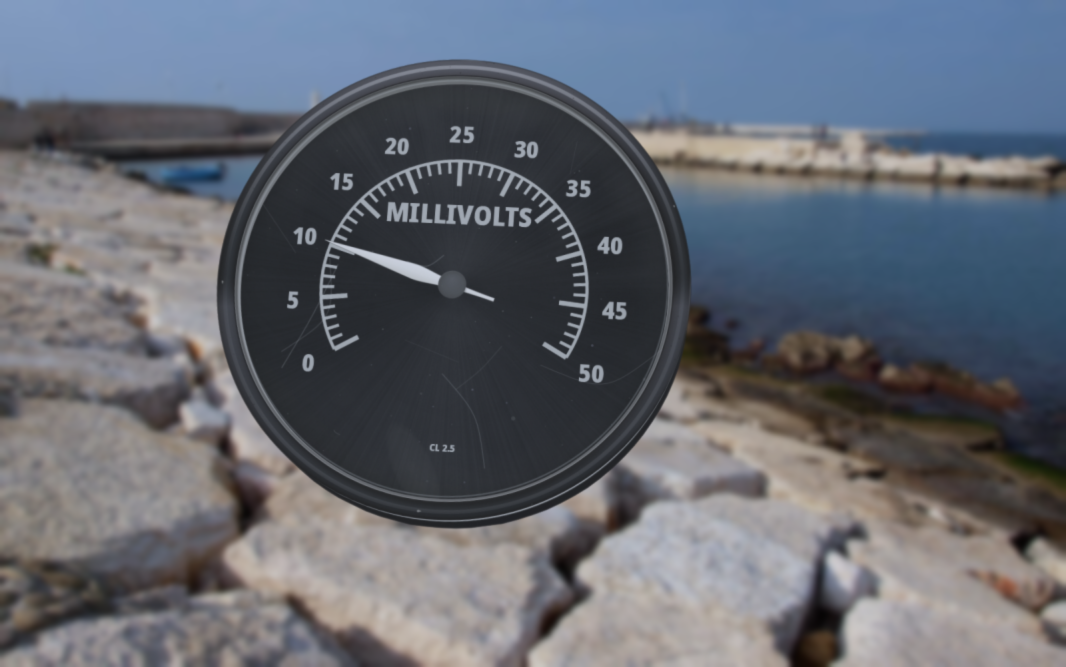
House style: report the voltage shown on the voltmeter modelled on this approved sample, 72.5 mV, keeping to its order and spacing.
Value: 10 mV
